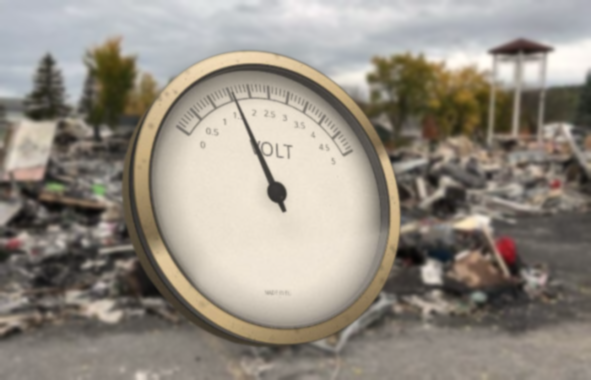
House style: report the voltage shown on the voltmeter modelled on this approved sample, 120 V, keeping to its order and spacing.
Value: 1.5 V
